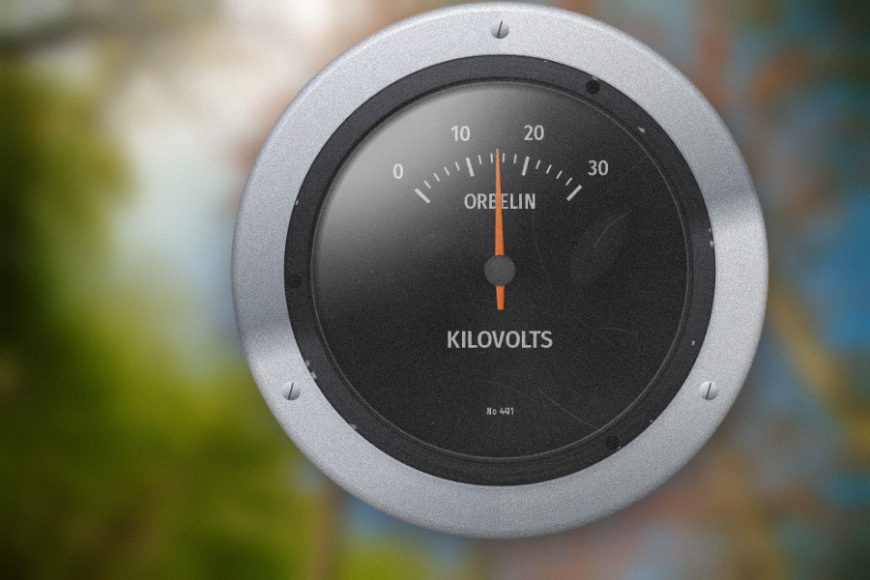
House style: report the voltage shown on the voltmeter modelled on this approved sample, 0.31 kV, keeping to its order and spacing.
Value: 15 kV
